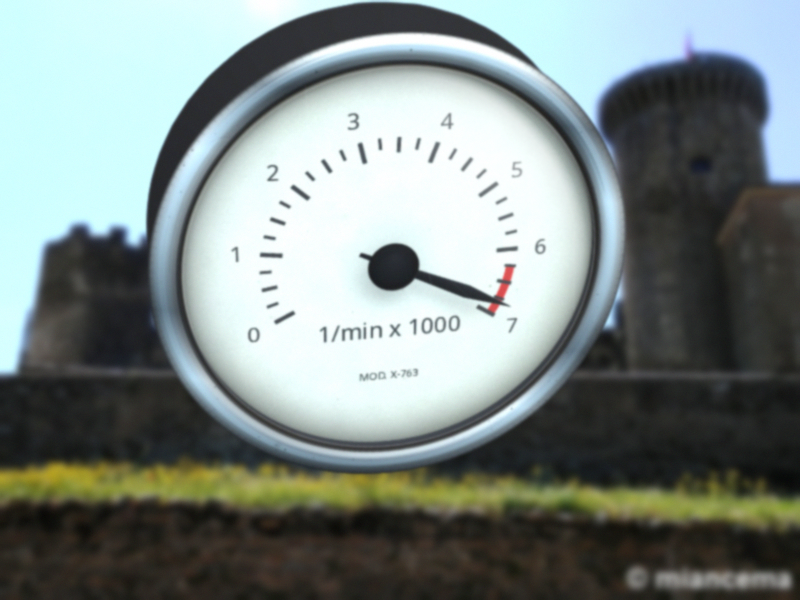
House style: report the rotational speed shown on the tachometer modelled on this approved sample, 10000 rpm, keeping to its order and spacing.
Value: 6750 rpm
